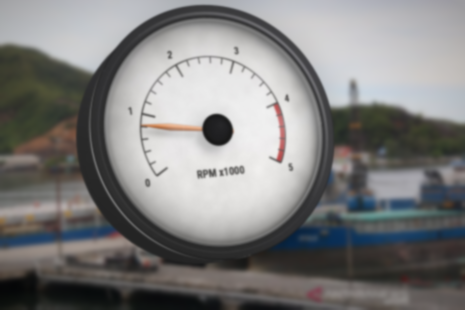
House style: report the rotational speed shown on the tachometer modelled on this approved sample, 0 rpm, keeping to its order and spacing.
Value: 800 rpm
